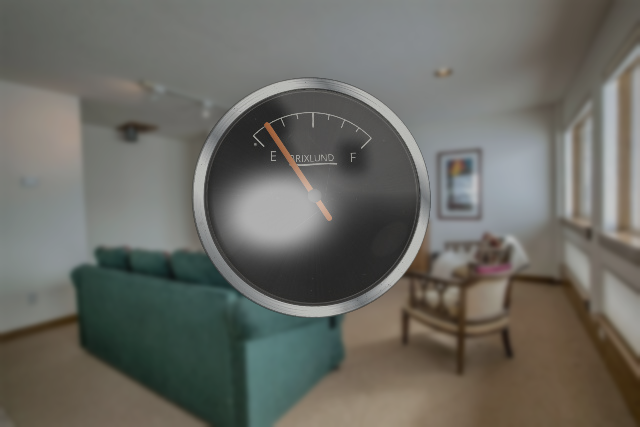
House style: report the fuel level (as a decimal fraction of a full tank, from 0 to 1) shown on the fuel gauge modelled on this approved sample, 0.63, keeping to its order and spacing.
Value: 0.125
